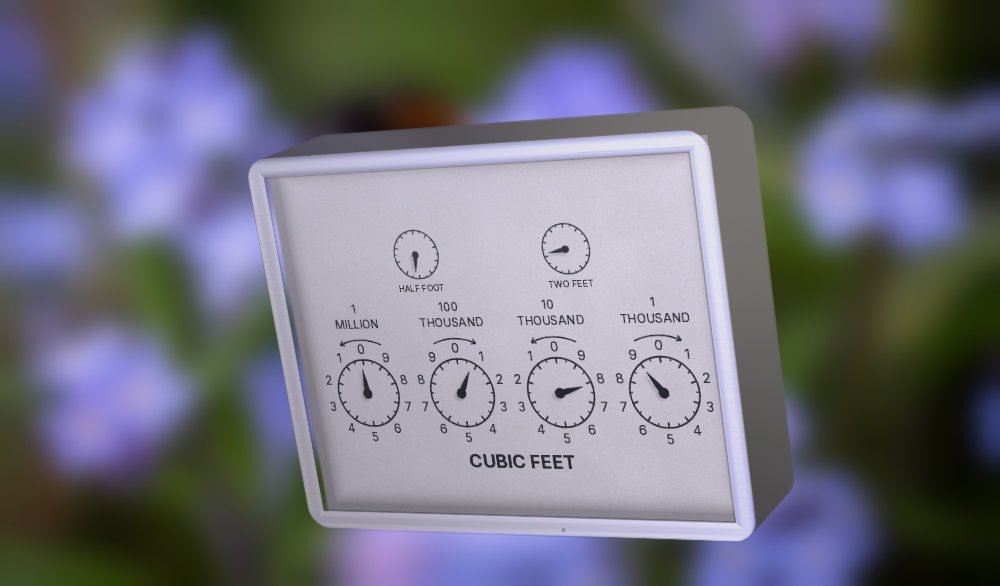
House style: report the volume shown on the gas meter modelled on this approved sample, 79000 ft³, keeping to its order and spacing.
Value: 7900 ft³
